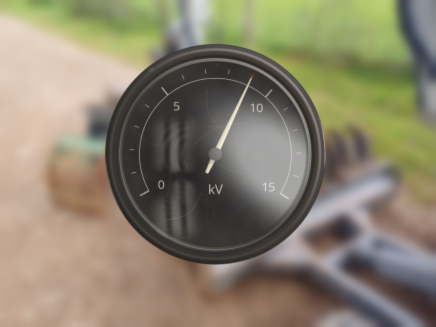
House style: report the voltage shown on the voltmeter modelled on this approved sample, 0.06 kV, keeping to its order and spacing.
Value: 9 kV
